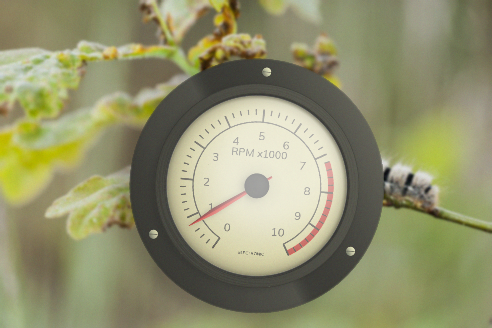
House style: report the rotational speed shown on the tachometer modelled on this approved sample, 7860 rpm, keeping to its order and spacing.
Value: 800 rpm
